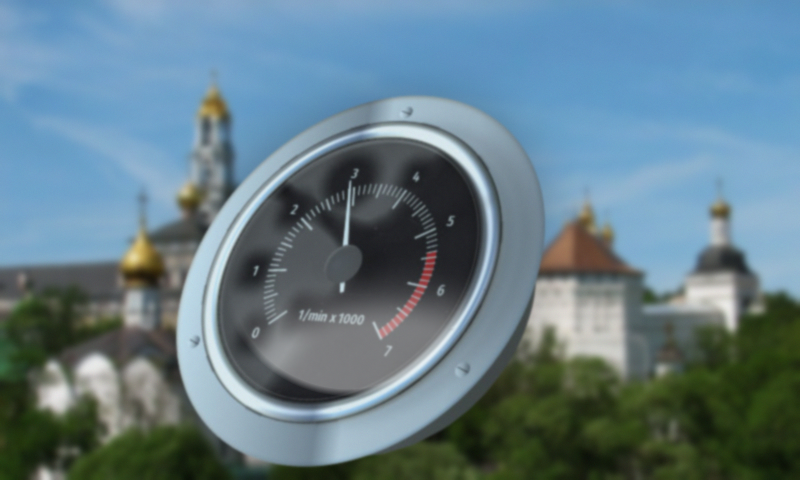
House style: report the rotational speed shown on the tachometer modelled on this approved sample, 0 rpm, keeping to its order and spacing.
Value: 3000 rpm
